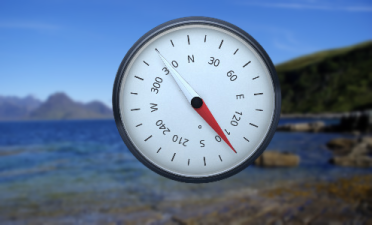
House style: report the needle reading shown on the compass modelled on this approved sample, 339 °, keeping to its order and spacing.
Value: 150 °
